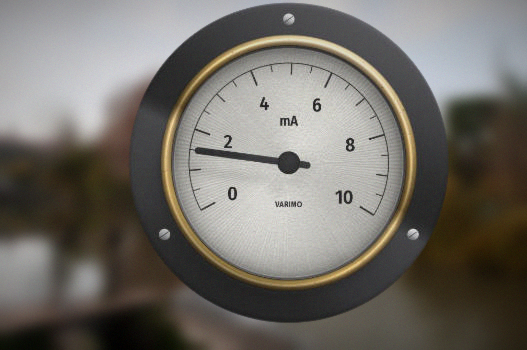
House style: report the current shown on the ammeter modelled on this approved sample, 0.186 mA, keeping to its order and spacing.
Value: 1.5 mA
